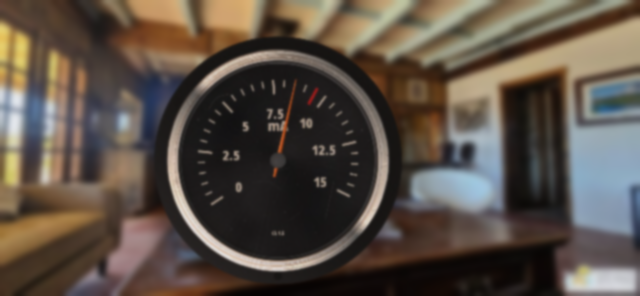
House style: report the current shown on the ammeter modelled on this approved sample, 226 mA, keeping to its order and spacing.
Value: 8.5 mA
